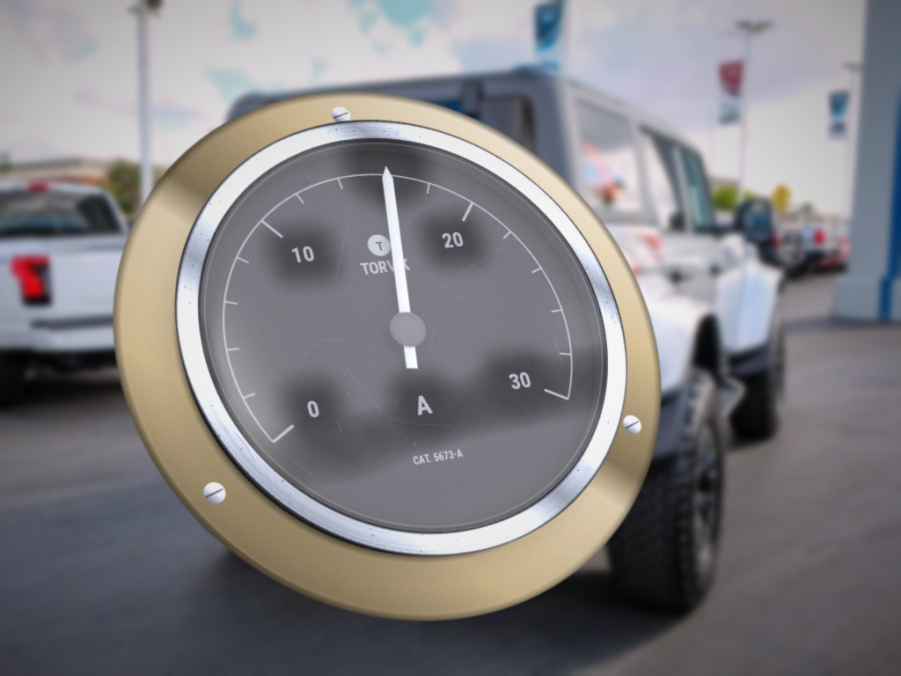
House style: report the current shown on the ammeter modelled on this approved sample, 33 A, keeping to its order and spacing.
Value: 16 A
